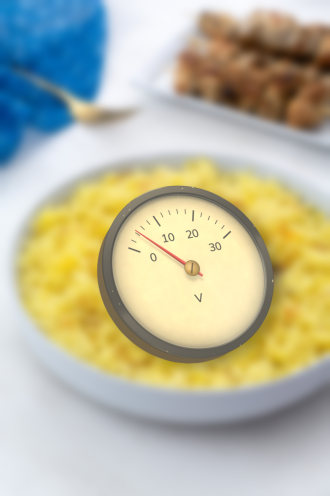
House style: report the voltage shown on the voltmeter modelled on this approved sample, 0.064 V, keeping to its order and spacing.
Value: 4 V
